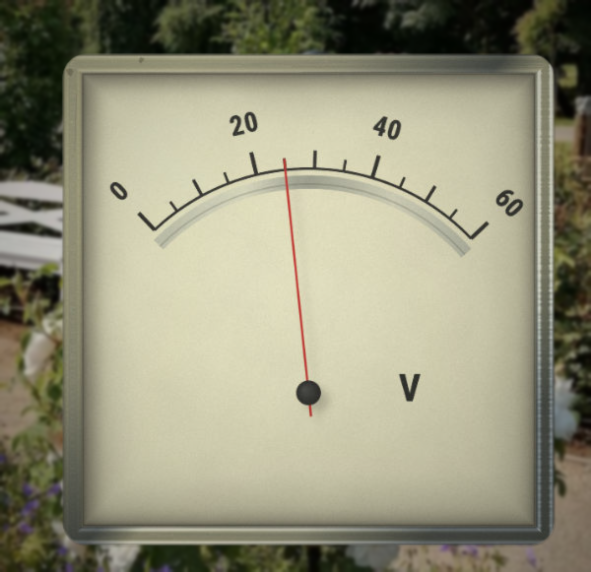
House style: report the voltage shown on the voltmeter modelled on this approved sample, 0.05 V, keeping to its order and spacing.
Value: 25 V
